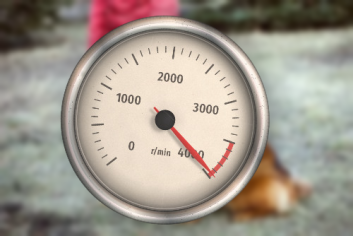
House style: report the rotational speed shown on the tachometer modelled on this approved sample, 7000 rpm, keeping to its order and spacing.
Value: 3950 rpm
